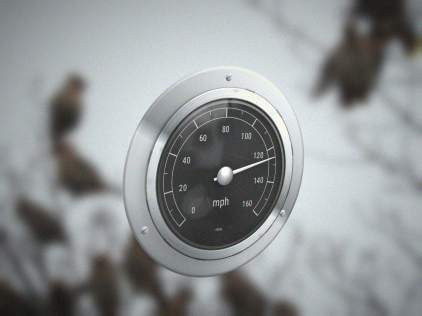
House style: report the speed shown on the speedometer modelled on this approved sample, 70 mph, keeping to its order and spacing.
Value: 125 mph
